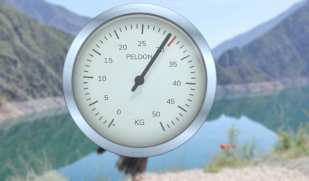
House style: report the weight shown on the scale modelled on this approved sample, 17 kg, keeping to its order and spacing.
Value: 30 kg
